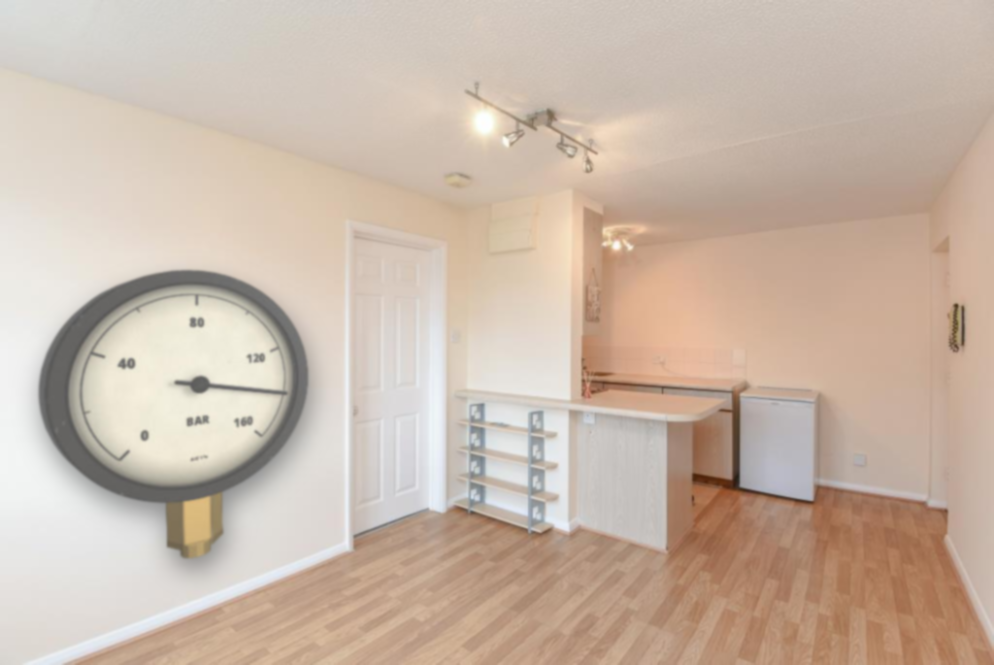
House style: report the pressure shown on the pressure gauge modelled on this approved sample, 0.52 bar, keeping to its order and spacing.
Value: 140 bar
